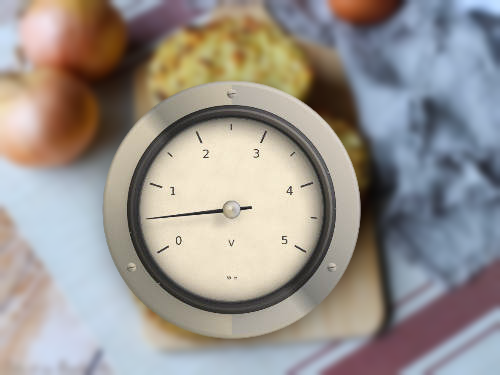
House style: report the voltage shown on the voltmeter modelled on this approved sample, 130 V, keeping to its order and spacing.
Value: 0.5 V
